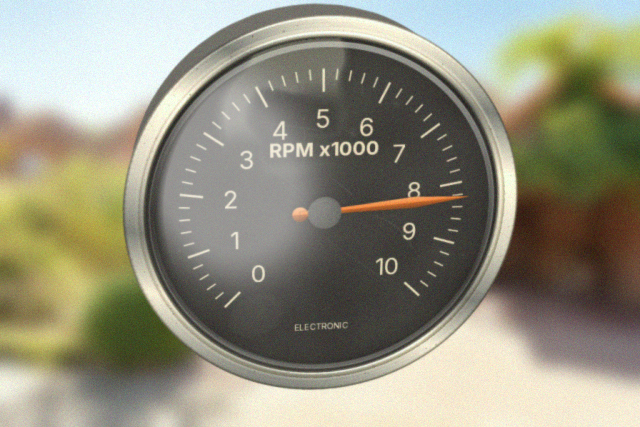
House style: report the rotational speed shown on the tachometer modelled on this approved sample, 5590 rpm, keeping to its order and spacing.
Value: 8200 rpm
